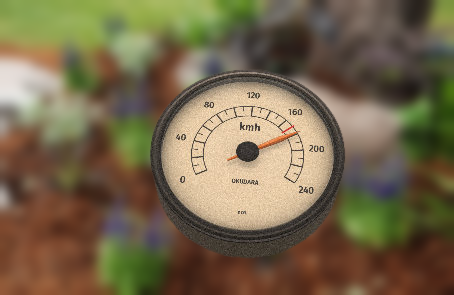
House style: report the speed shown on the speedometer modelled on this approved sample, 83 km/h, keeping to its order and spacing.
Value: 180 km/h
